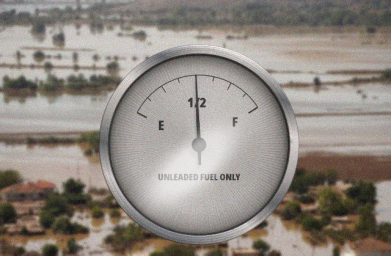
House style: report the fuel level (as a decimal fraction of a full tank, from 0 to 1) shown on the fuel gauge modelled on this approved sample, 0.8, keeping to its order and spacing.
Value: 0.5
